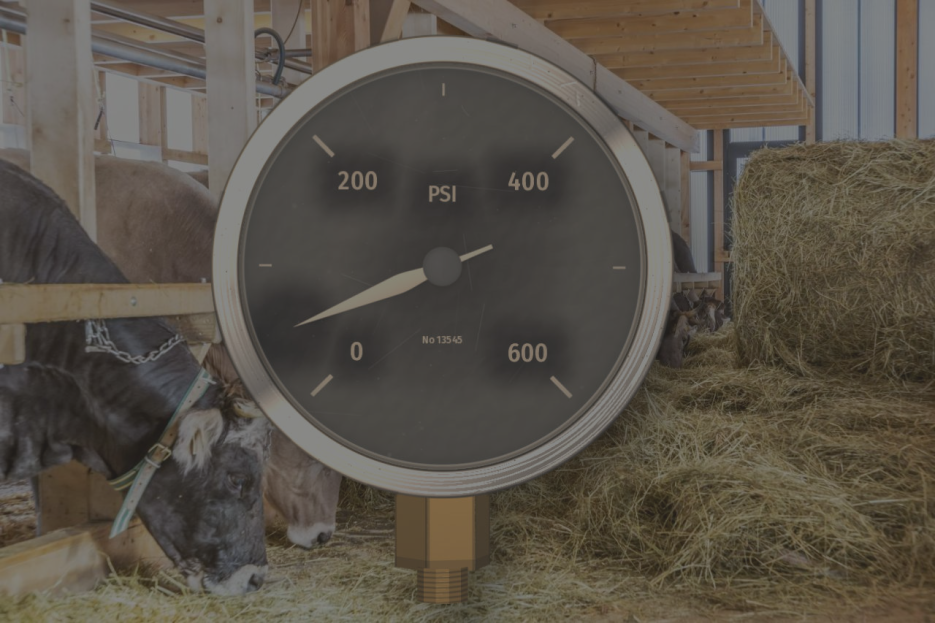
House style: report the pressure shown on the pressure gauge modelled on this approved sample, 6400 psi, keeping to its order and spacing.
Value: 50 psi
